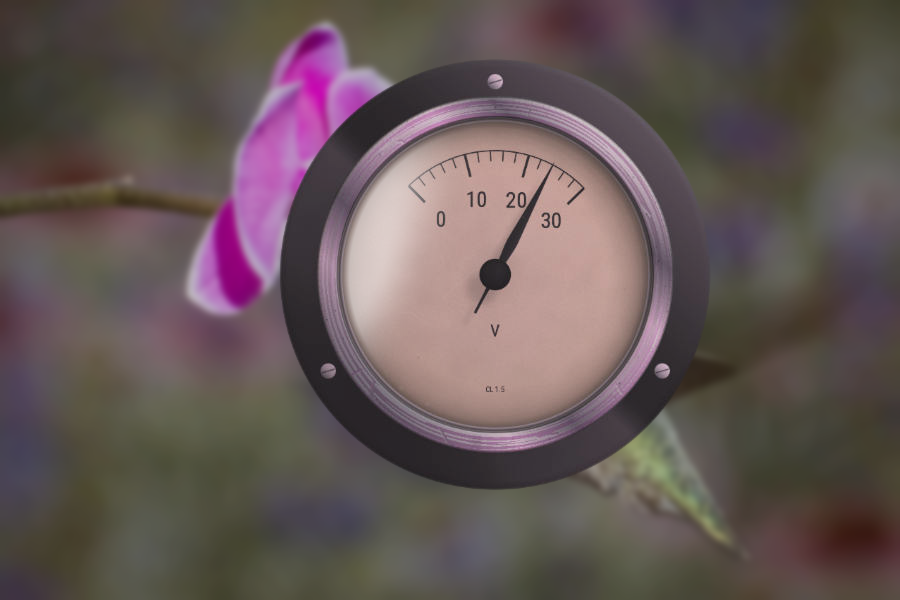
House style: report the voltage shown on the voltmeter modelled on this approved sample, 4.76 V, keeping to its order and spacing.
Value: 24 V
